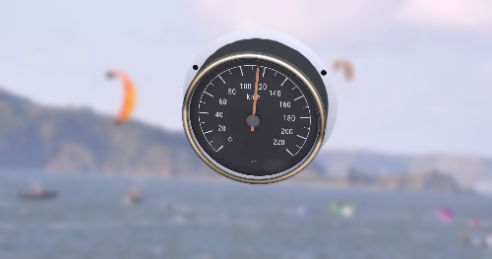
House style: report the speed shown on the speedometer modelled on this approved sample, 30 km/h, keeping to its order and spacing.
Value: 115 km/h
